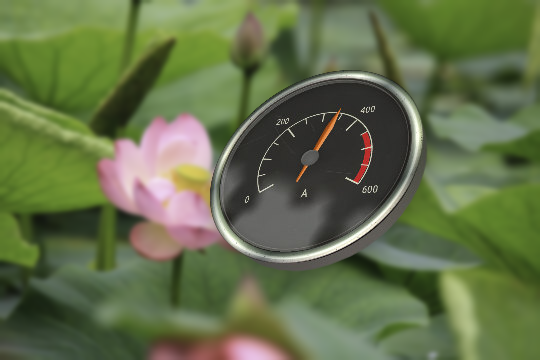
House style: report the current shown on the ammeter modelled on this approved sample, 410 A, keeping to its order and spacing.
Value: 350 A
